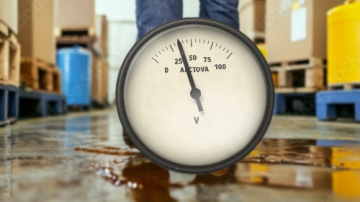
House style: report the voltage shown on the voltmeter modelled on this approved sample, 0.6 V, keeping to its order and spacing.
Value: 35 V
